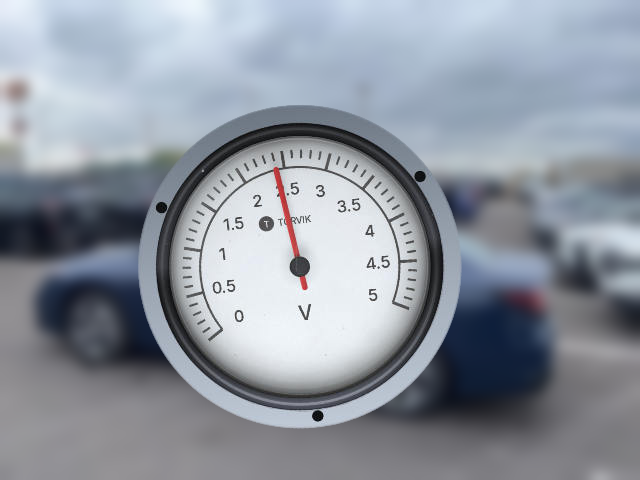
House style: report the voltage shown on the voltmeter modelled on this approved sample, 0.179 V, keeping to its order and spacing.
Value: 2.4 V
